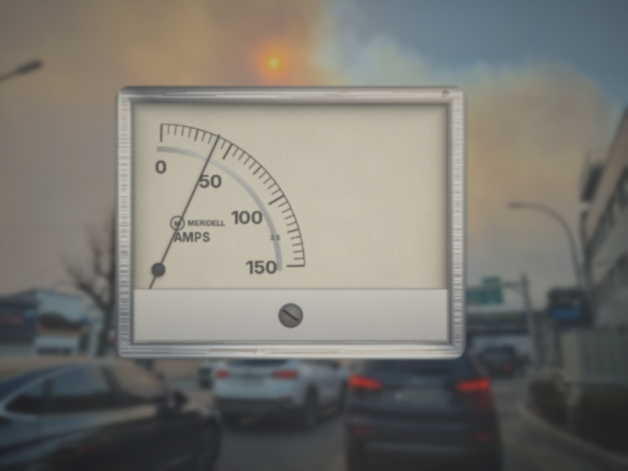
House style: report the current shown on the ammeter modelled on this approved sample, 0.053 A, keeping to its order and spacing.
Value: 40 A
